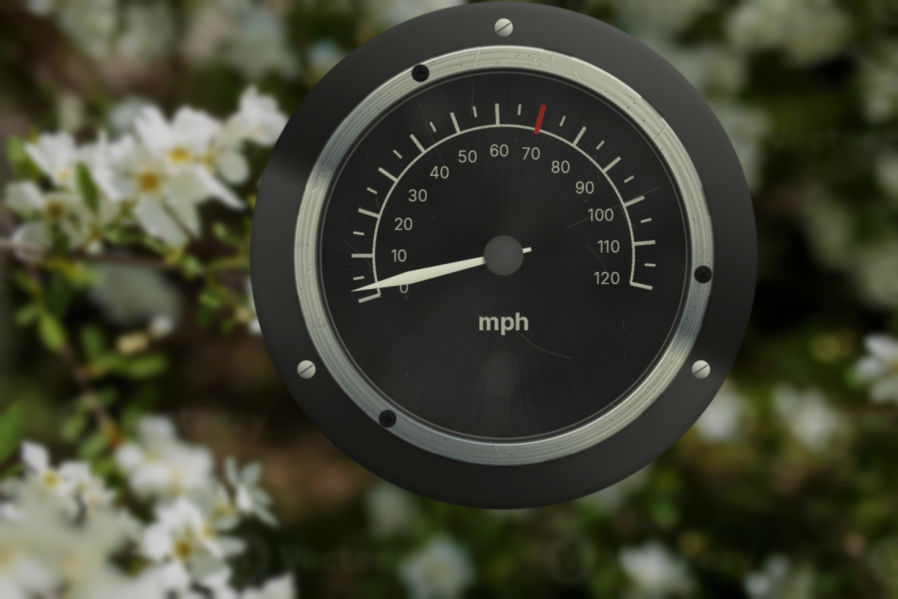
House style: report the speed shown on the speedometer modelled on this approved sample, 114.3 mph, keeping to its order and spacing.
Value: 2.5 mph
